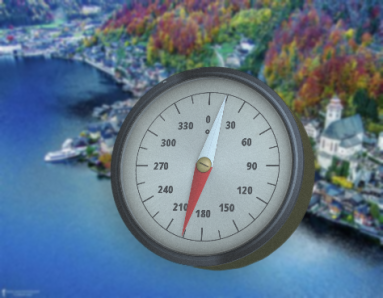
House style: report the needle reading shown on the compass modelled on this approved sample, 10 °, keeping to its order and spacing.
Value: 195 °
